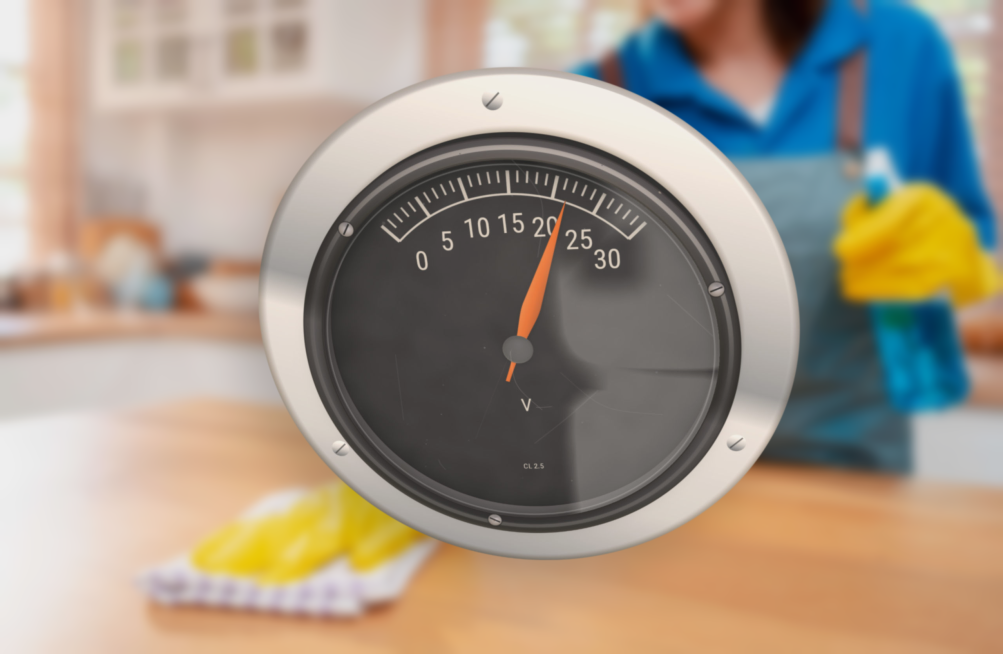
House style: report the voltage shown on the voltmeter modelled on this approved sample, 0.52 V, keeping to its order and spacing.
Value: 21.5 V
